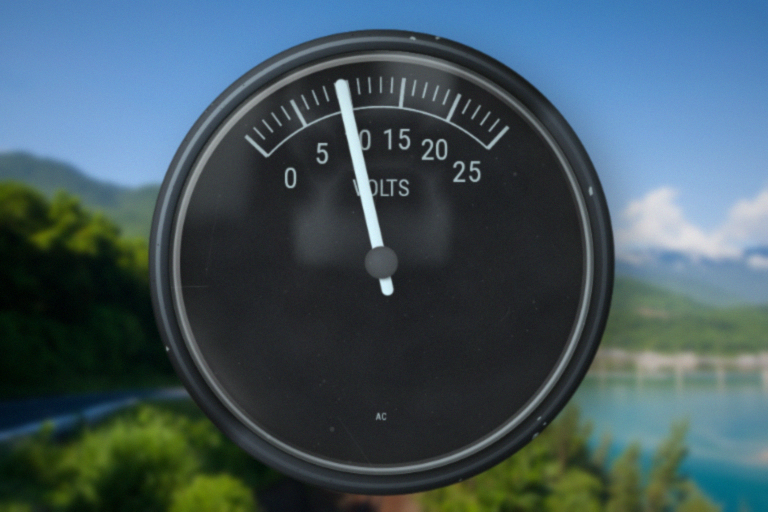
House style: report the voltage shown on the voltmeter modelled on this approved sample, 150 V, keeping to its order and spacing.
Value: 9.5 V
